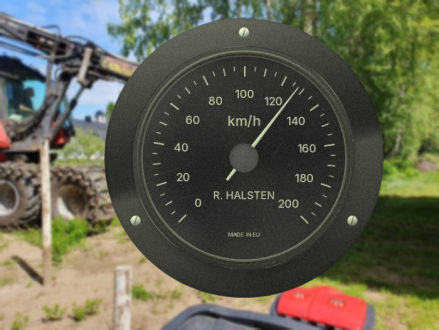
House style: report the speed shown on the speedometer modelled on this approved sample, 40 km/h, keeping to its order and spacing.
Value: 127.5 km/h
